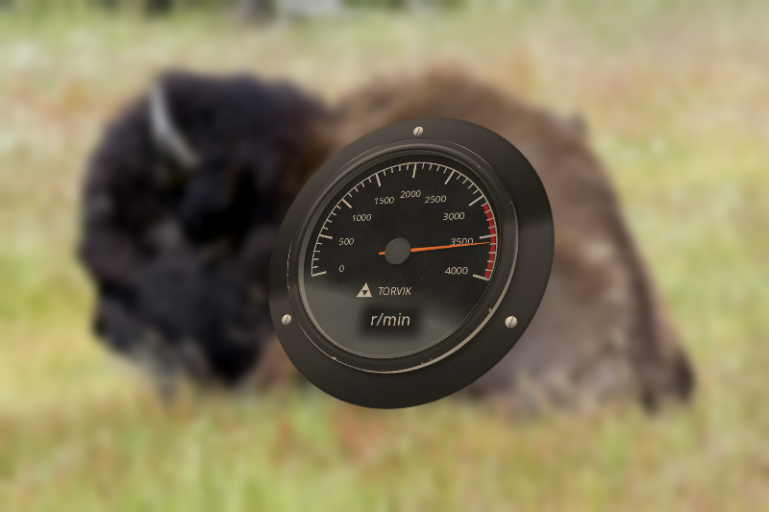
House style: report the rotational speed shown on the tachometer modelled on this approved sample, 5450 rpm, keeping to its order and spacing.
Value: 3600 rpm
